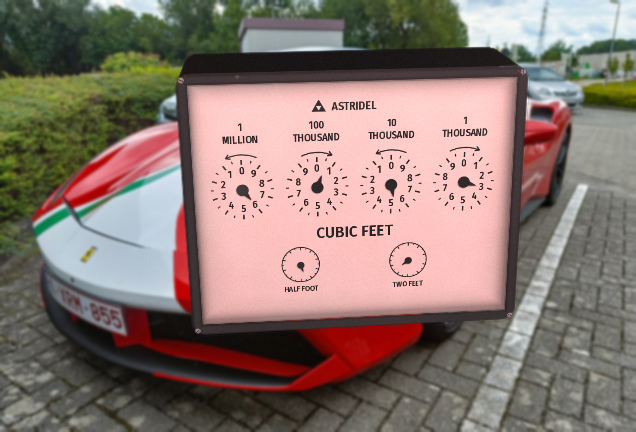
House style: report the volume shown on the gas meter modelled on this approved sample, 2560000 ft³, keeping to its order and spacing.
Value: 605300 ft³
